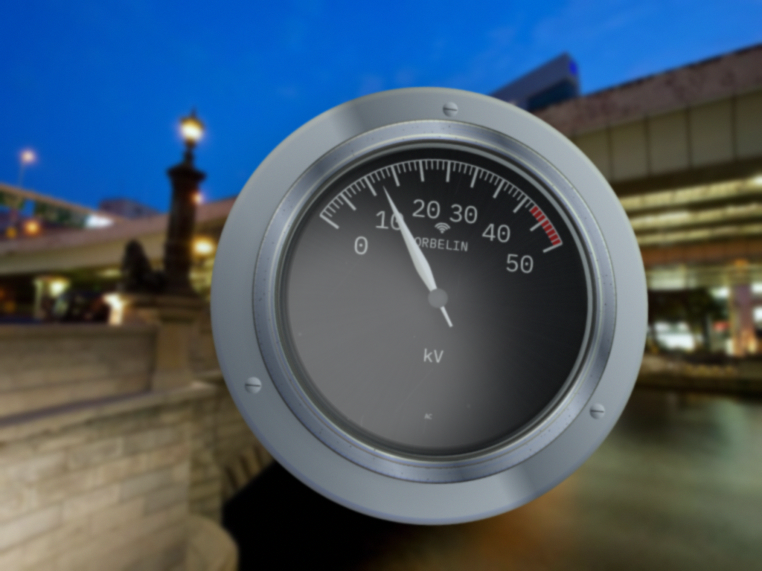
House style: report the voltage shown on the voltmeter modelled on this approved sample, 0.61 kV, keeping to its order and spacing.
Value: 12 kV
